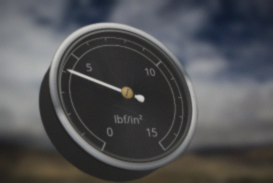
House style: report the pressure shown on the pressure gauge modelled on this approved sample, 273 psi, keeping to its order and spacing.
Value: 4 psi
